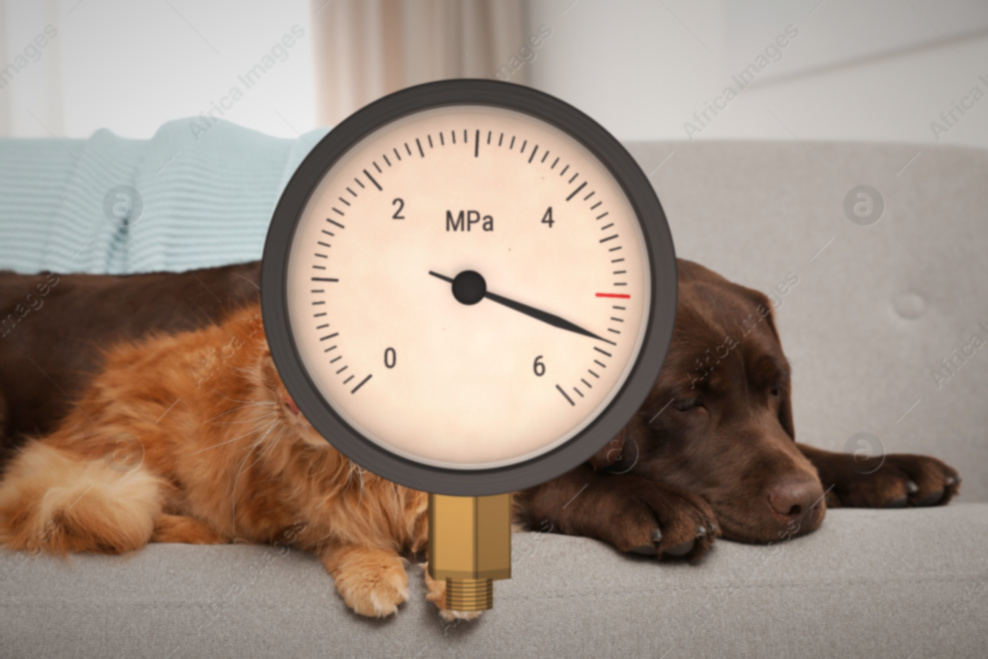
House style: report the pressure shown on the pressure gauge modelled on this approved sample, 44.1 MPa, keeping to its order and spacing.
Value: 5.4 MPa
